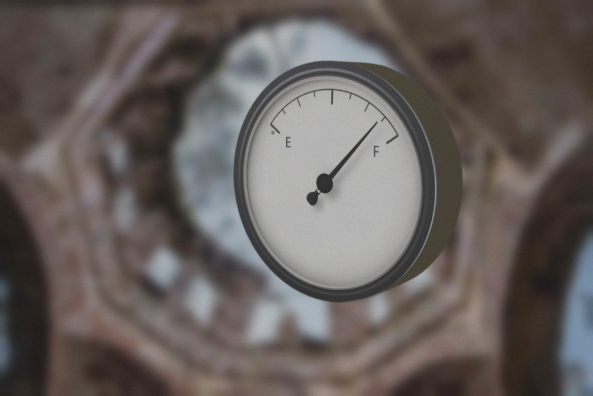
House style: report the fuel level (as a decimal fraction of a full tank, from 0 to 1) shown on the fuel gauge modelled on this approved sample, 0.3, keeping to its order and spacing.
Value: 0.875
